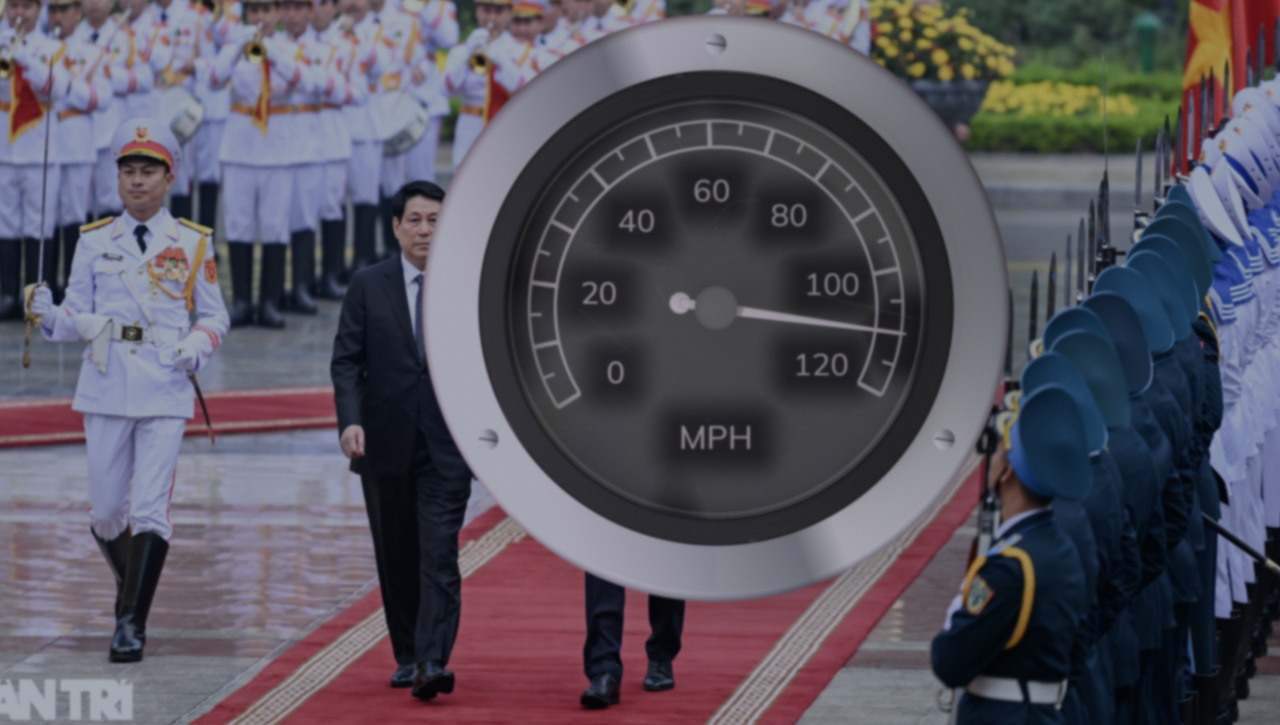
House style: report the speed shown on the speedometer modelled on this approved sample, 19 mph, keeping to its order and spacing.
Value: 110 mph
